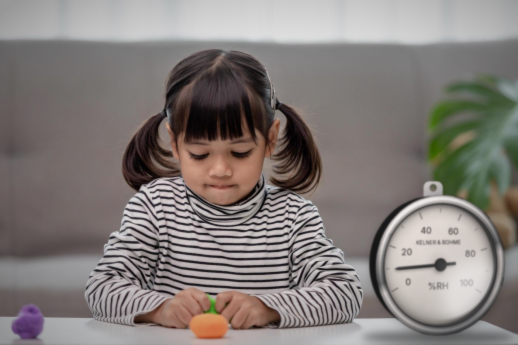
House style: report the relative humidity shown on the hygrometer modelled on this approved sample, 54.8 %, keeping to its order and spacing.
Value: 10 %
